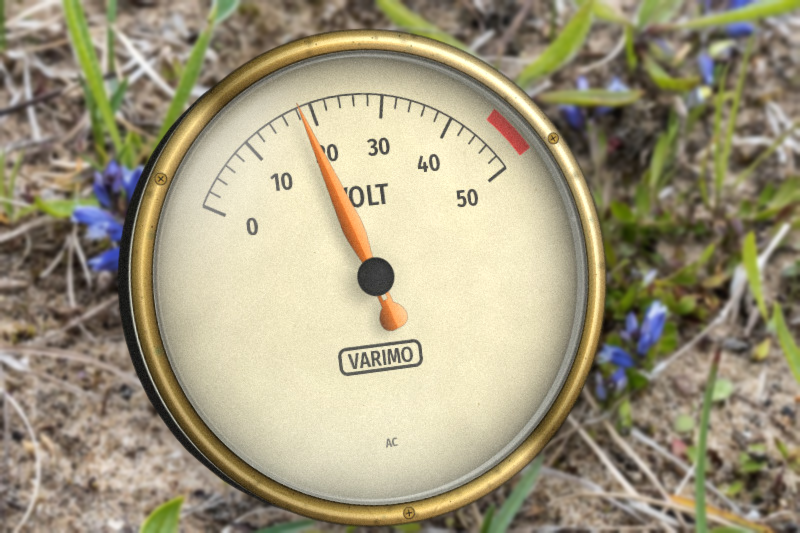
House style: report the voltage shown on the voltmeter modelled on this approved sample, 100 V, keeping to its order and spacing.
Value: 18 V
